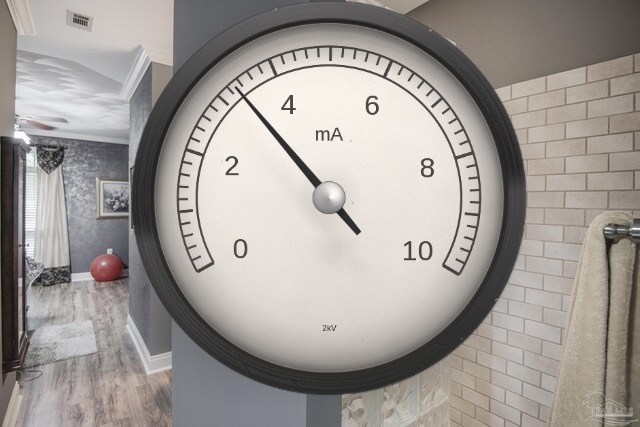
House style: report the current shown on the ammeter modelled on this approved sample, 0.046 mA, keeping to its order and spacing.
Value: 3.3 mA
